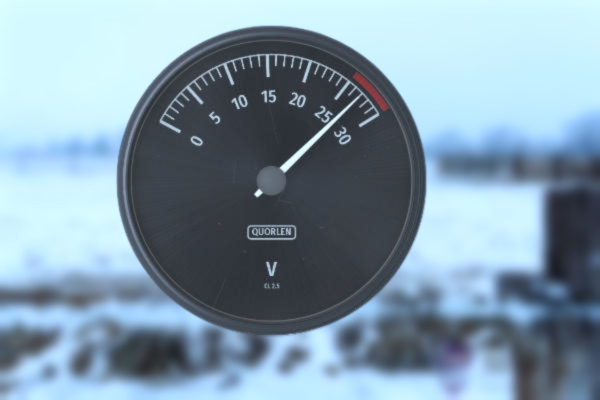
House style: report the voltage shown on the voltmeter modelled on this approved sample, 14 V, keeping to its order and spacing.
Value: 27 V
